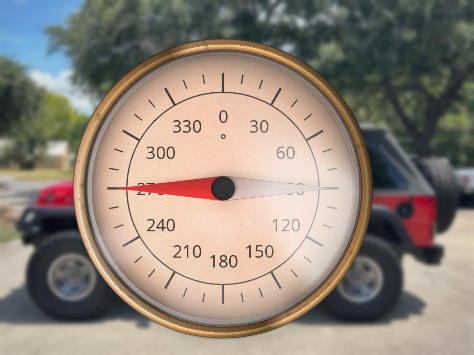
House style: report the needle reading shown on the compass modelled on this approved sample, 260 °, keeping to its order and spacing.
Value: 270 °
